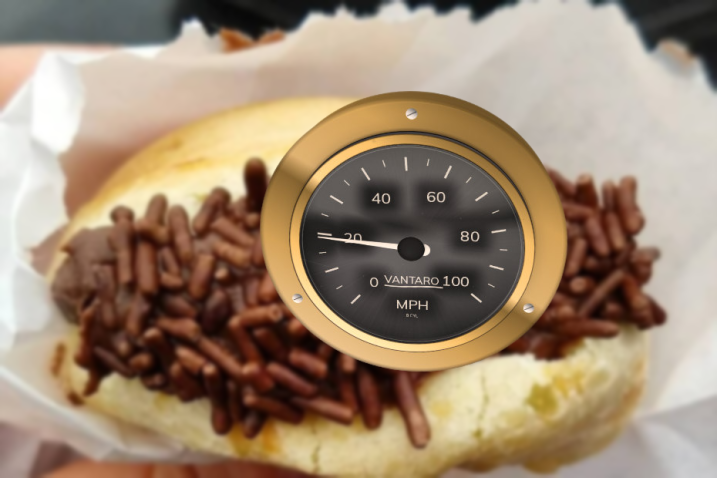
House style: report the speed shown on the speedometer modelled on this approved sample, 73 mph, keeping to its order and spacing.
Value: 20 mph
